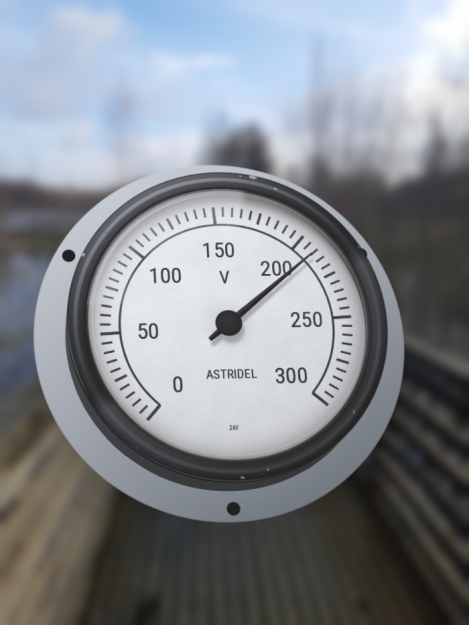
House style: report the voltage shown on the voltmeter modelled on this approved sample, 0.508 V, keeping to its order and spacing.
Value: 210 V
